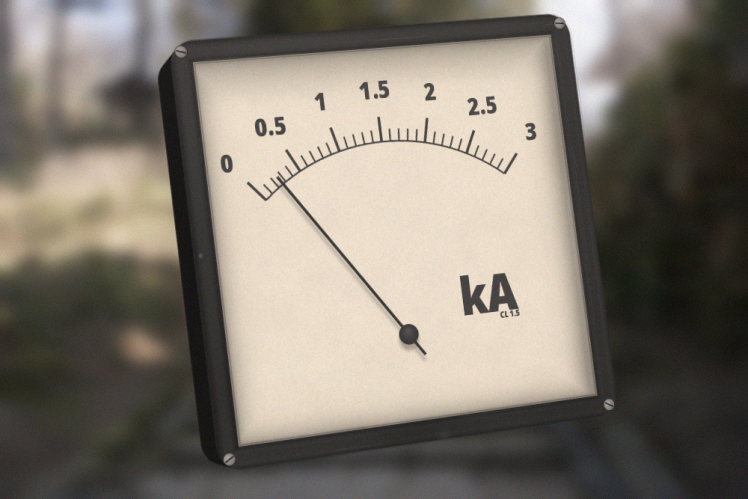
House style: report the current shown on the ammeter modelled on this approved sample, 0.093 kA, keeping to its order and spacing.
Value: 0.25 kA
